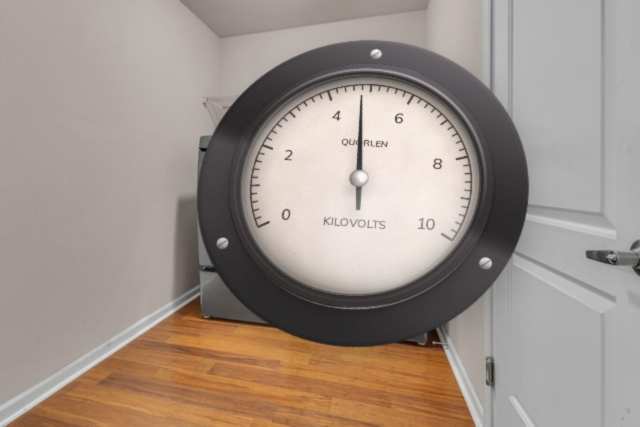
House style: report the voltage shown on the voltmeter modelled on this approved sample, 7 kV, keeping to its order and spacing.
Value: 4.8 kV
